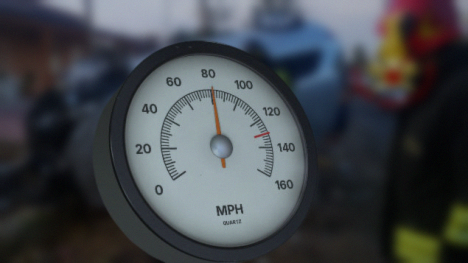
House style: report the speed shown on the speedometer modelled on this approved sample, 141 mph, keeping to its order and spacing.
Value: 80 mph
